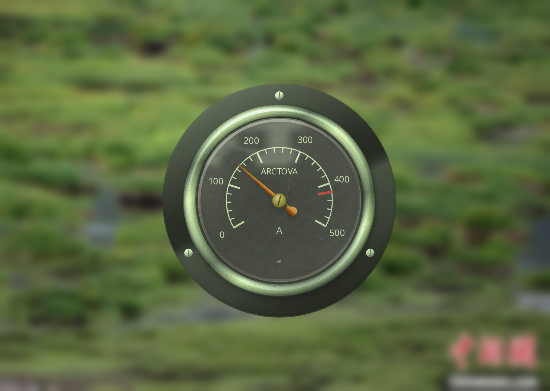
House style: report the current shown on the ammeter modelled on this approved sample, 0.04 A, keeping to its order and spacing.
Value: 150 A
